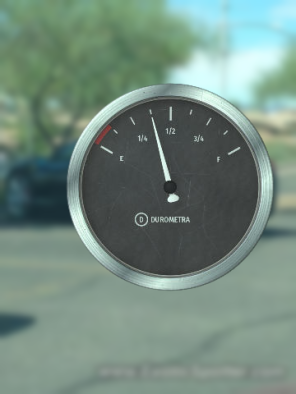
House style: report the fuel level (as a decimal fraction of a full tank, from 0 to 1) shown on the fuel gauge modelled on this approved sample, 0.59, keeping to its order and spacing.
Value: 0.375
